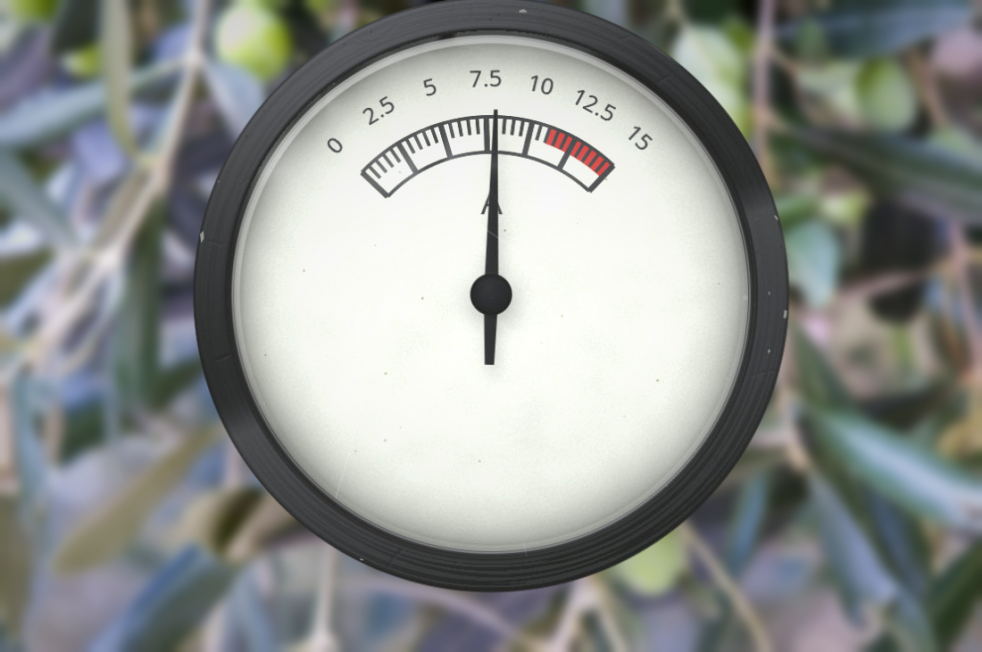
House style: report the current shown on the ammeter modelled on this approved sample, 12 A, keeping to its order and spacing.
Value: 8 A
